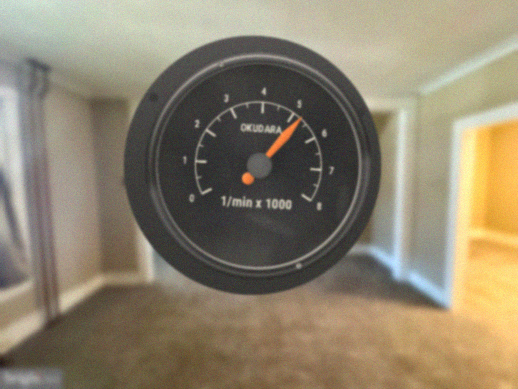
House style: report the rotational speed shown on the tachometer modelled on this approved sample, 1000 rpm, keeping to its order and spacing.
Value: 5250 rpm
